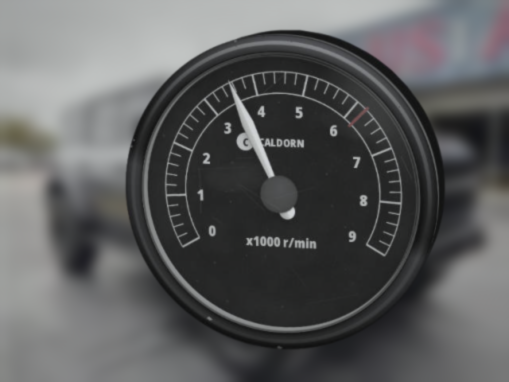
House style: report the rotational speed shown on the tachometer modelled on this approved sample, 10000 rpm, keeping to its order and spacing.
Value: 3600 rpm
